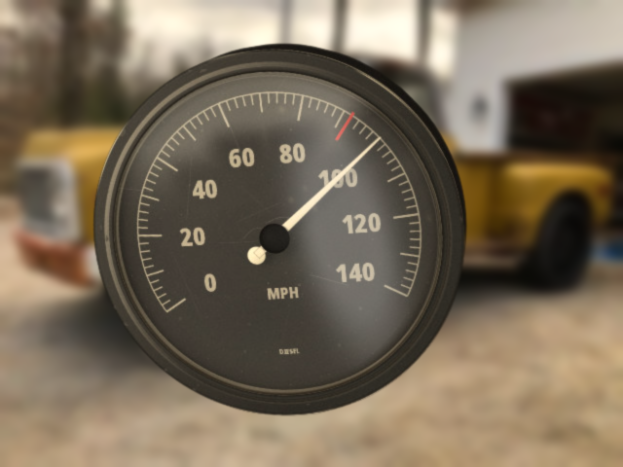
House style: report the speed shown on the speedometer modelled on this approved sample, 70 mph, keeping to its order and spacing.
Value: 100 mph
